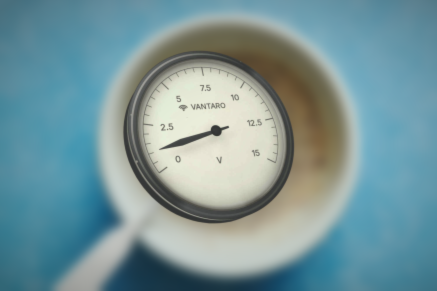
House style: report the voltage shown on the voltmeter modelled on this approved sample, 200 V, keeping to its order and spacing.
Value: 1 V
